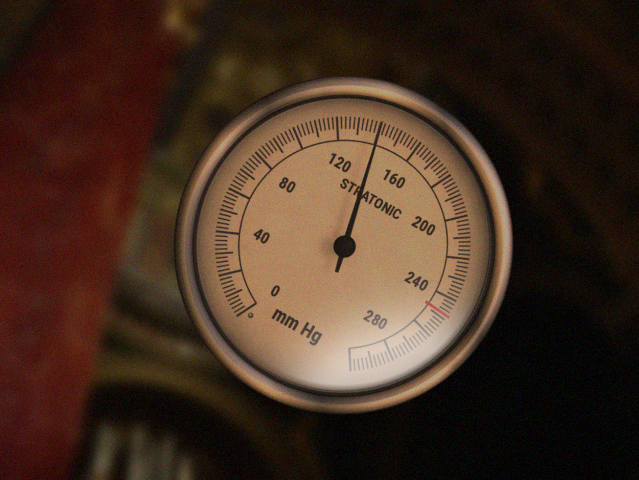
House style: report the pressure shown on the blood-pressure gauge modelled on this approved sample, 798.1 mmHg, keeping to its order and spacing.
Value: 140 mmHg
